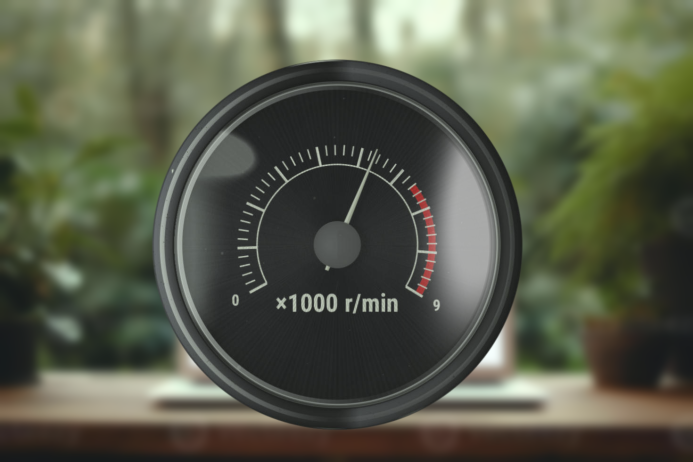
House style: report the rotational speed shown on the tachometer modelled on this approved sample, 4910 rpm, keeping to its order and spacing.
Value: 5300 rpm
